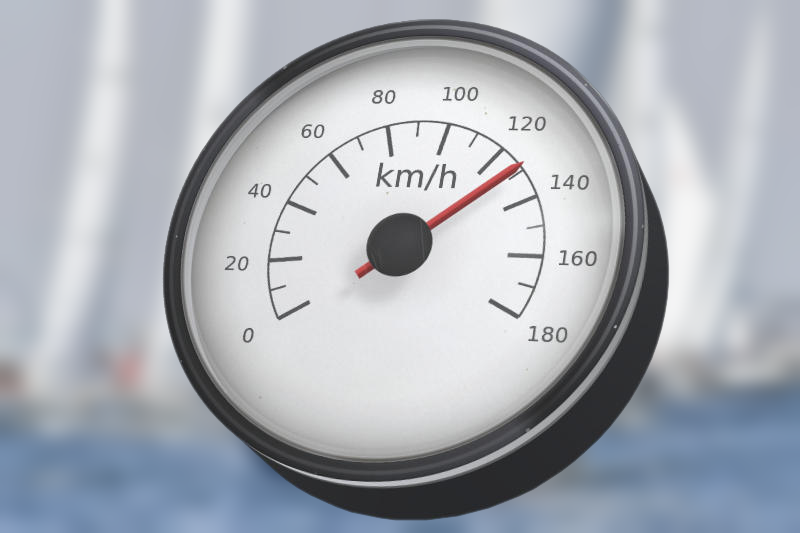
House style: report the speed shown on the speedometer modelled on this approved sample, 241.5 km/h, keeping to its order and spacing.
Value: 130 km/h
